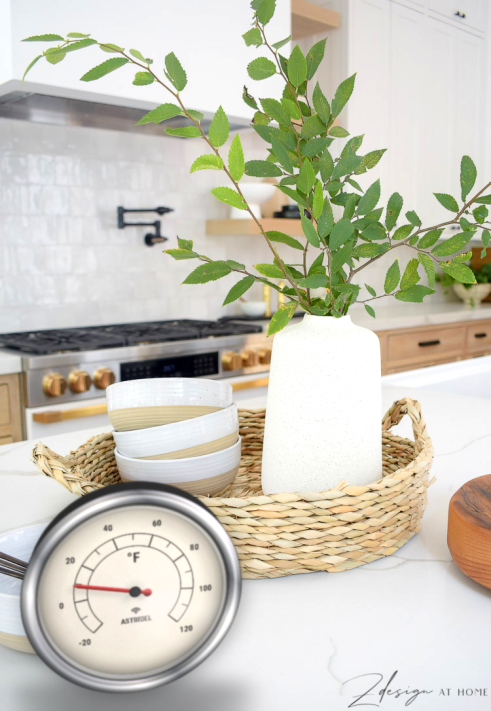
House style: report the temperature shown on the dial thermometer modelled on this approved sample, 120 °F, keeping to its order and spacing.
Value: 10 °F
